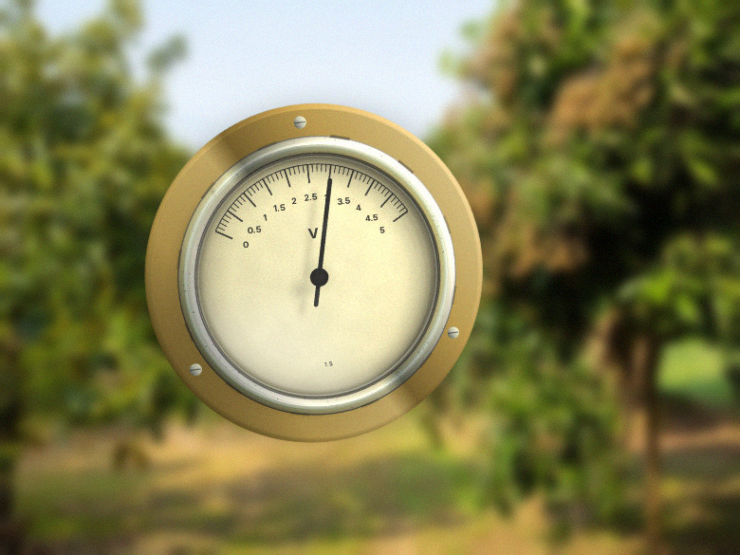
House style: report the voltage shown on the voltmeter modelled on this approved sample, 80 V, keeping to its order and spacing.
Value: 3 V
